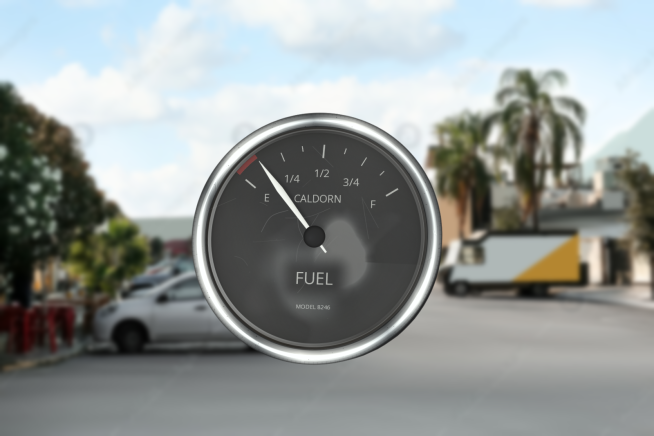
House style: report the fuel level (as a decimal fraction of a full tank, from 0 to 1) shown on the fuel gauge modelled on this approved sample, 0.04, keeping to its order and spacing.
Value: 0.125
